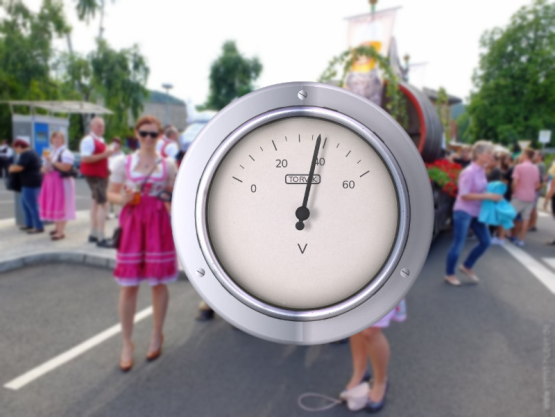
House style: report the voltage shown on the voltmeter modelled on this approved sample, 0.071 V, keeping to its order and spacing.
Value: 37.5 V
